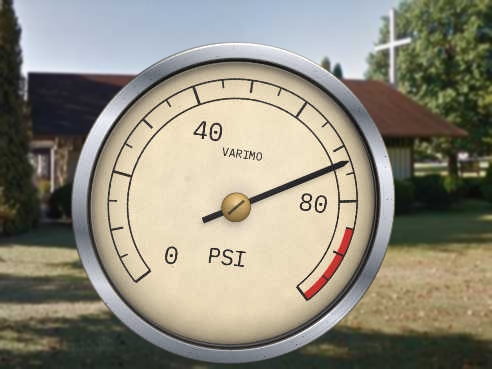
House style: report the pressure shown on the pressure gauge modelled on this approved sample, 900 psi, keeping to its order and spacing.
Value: 72.5 psi
